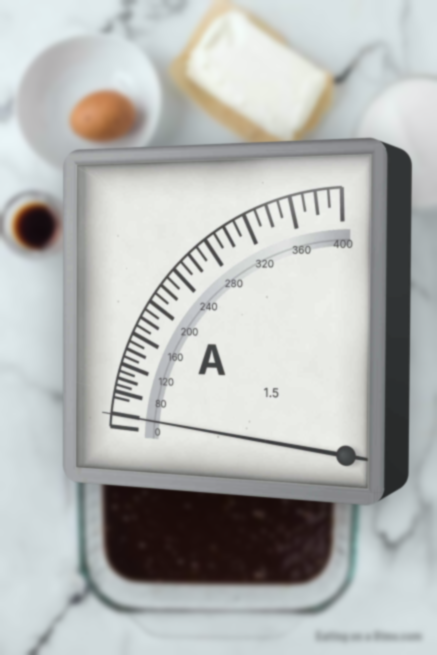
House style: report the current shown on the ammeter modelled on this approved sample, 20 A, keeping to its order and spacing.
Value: 40 A
